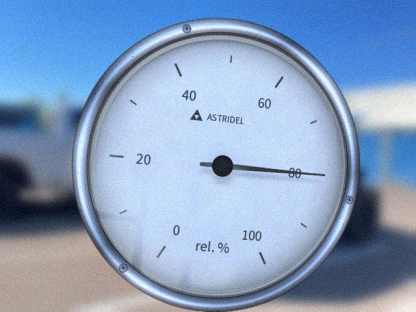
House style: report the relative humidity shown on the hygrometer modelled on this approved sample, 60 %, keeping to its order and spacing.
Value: 80 %
